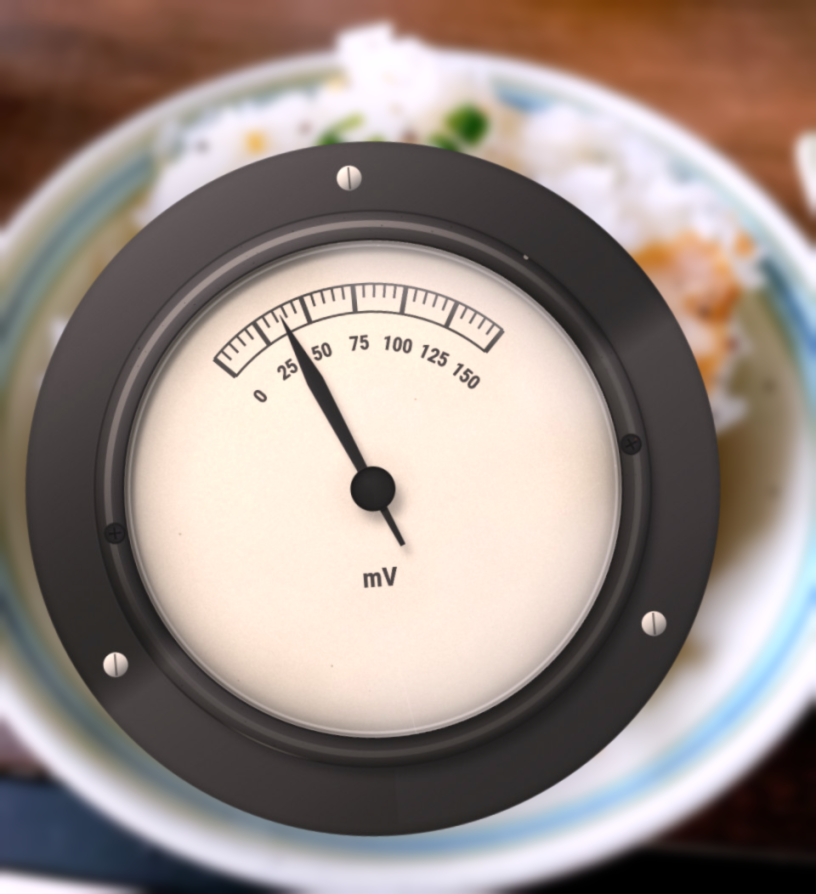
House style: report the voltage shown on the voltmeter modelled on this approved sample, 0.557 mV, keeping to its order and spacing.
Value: 37.5 mV
